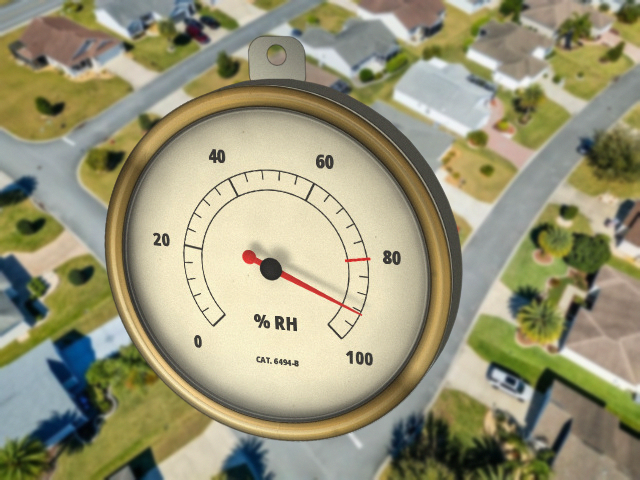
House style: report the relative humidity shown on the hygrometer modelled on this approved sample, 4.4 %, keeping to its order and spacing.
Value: 92 %
